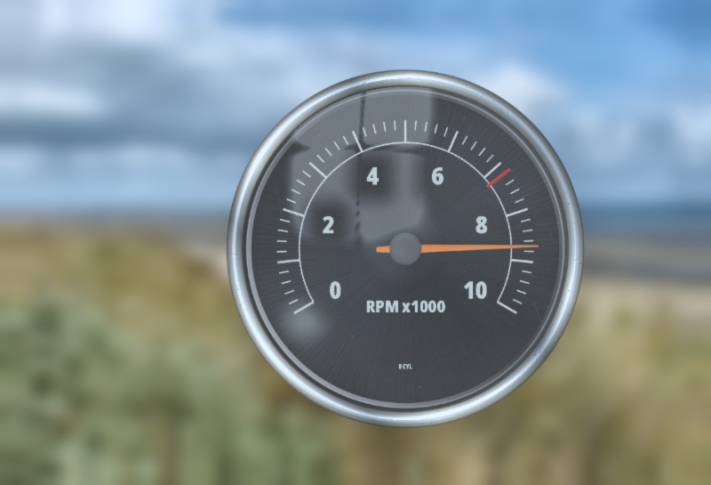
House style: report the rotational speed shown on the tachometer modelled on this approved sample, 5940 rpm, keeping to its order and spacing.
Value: 8700 rpm
